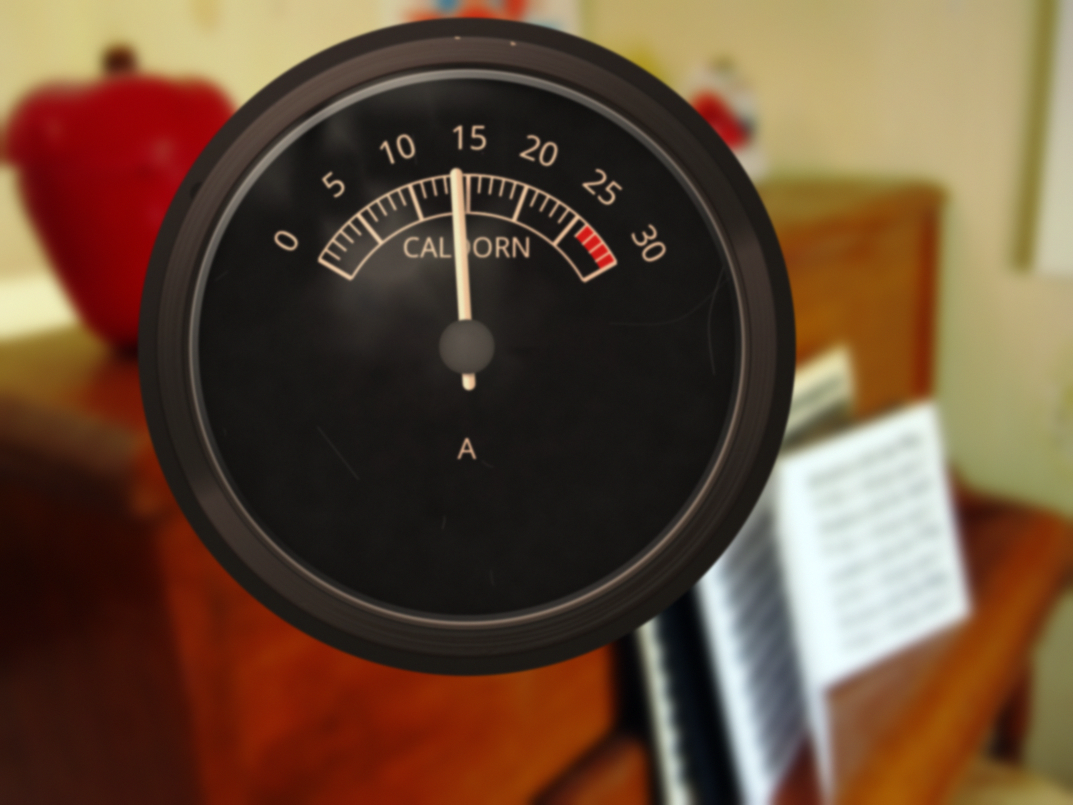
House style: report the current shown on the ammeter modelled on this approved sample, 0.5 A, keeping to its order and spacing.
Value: 14 A
